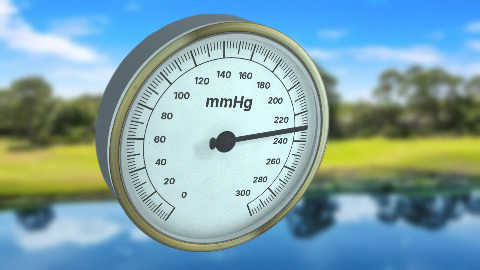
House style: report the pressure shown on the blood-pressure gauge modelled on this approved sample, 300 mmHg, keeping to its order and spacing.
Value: 230 mmHg
